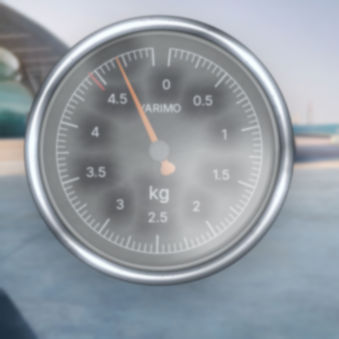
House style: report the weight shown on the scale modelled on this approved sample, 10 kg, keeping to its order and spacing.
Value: 4.7 kg
